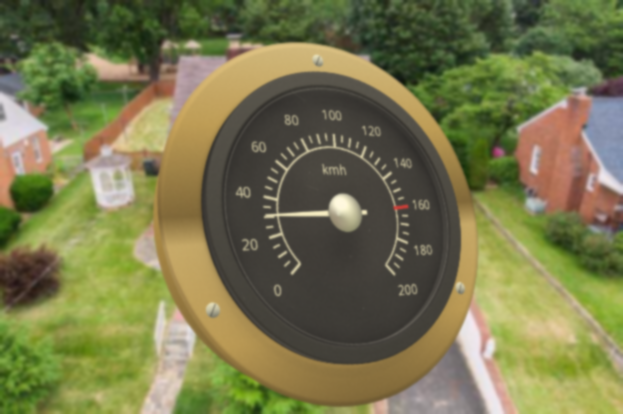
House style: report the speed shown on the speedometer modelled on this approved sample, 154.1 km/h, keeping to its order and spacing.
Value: 30 km/h
